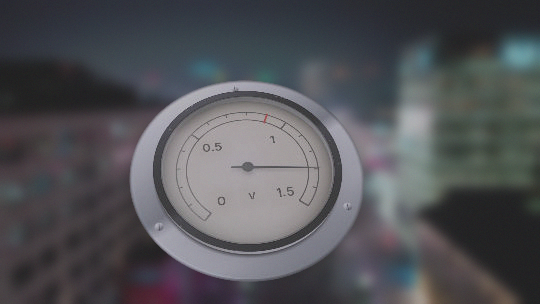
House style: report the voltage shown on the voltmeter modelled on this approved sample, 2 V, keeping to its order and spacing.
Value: 1.3 V
